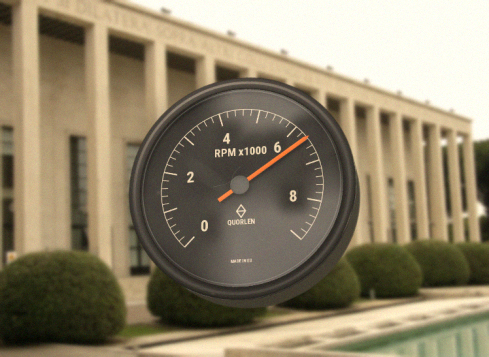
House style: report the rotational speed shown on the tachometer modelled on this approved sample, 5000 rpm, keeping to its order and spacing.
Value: 6400 rpm
